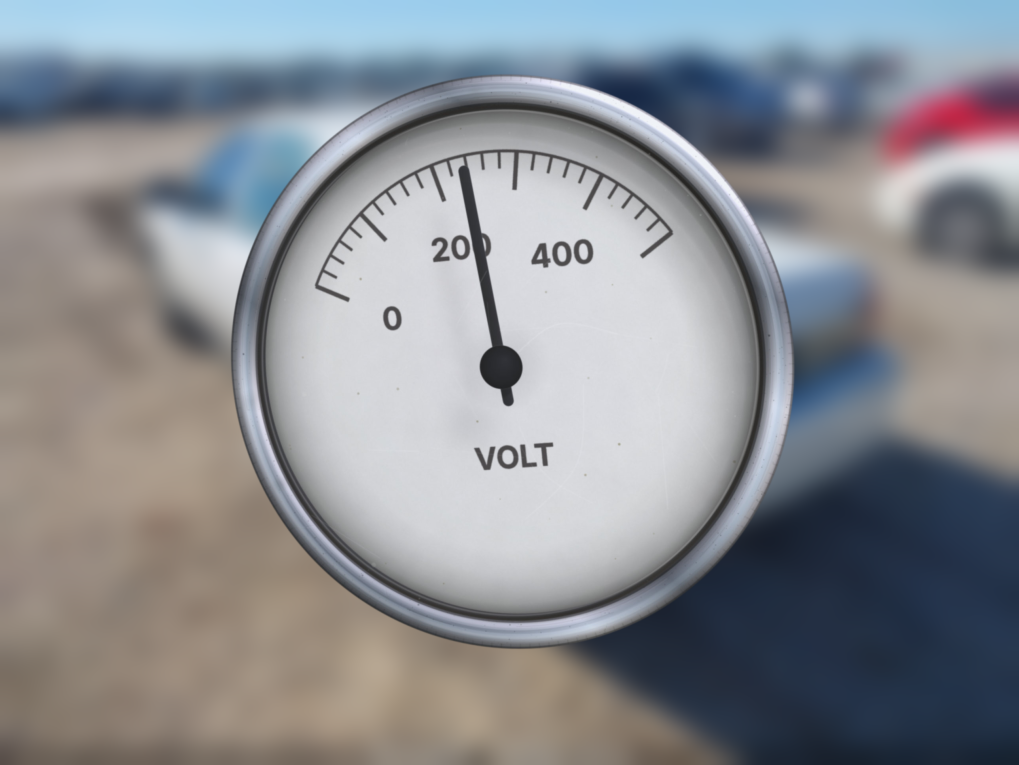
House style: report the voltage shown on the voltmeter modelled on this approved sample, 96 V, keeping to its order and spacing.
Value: 240 V
